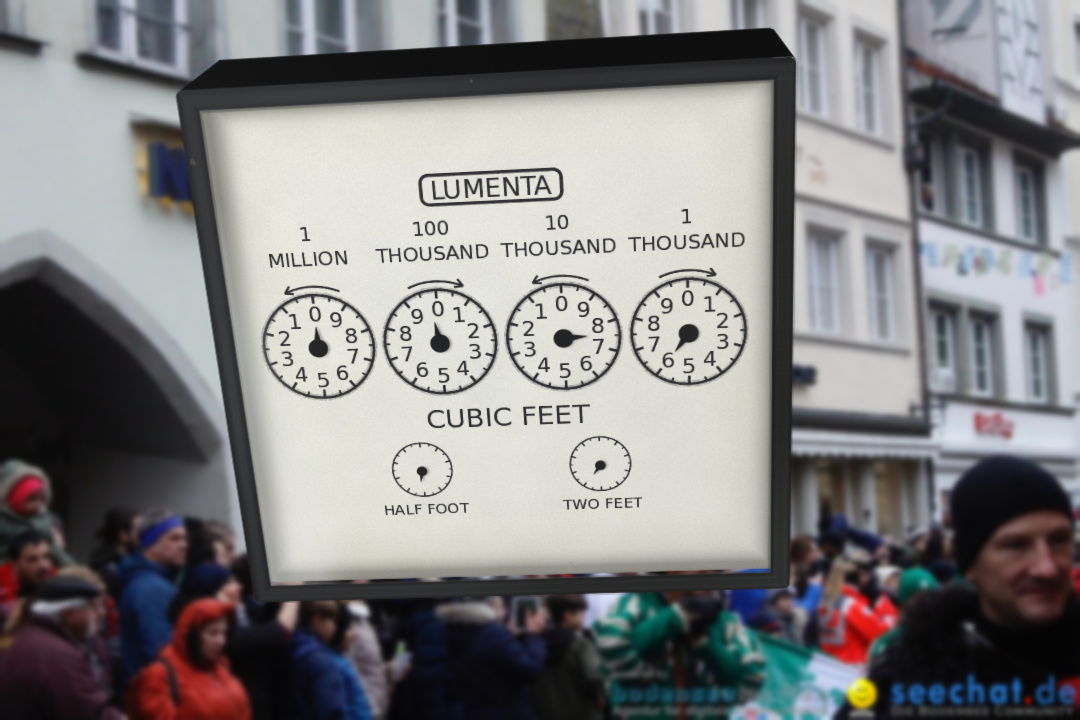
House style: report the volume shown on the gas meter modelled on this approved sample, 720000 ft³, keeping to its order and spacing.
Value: 997600 ft³
